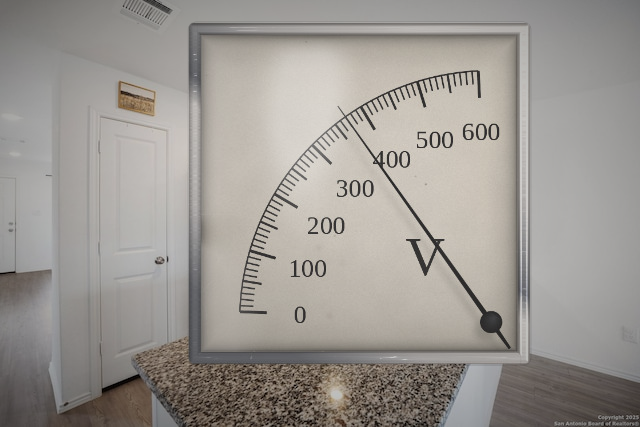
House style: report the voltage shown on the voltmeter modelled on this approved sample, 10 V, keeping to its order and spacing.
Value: 370 V
